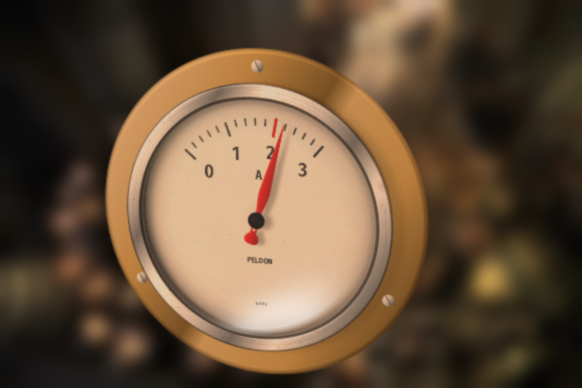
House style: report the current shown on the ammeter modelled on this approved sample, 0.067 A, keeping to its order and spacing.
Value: 2.2 A
